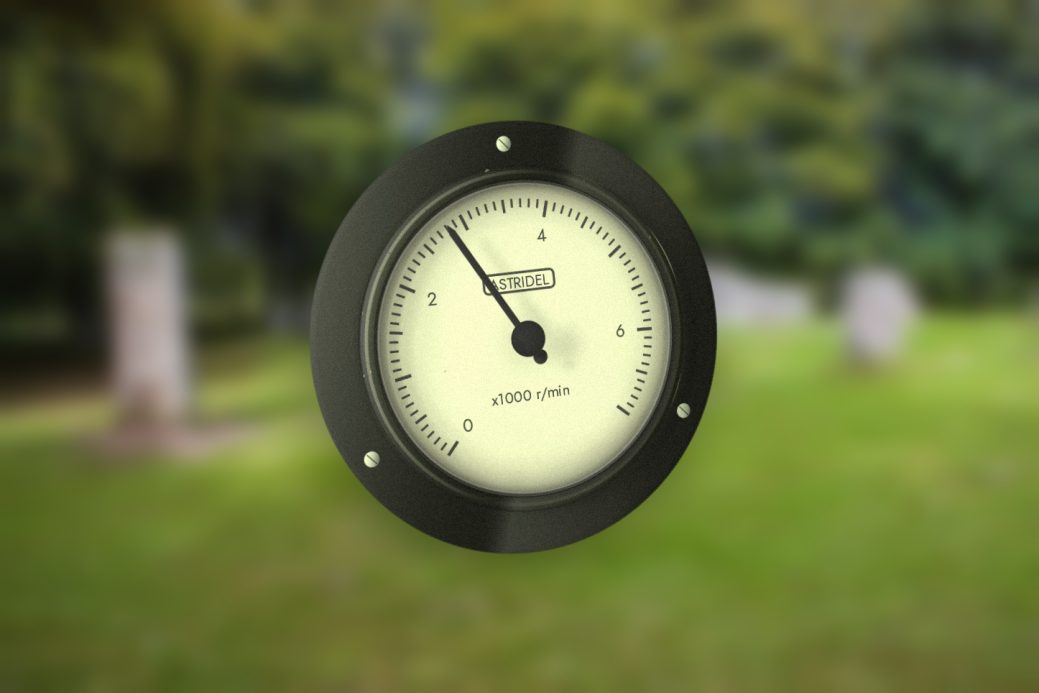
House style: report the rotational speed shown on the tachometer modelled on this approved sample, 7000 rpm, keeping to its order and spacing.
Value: 2800 rpm
